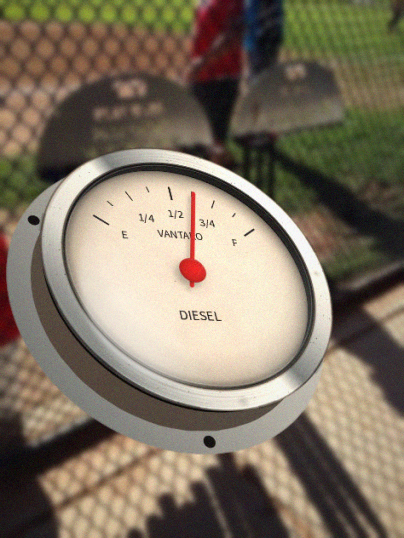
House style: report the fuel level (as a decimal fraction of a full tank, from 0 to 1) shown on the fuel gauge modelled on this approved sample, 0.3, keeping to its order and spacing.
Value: 0.625
